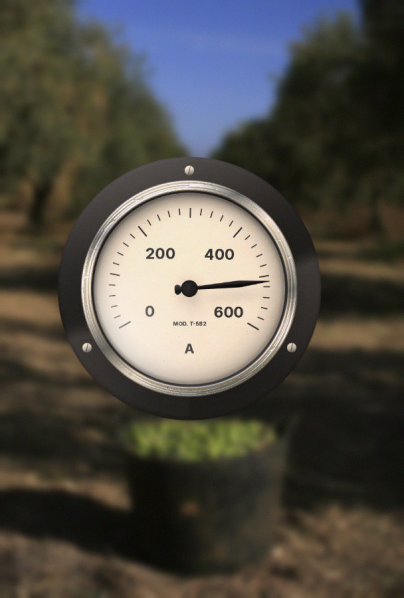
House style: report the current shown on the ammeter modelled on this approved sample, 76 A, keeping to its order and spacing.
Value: 510 A
